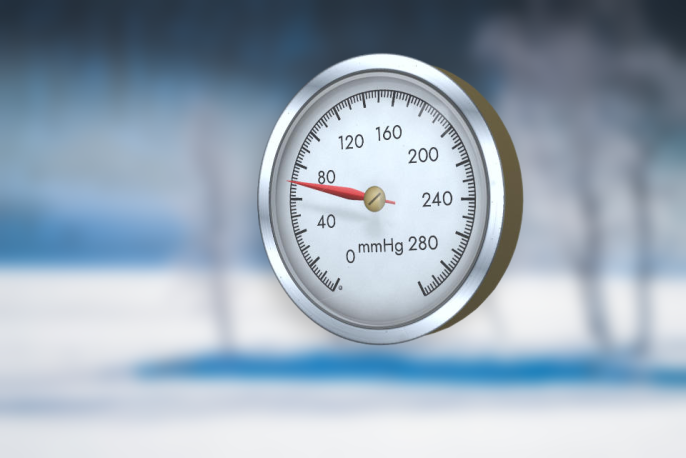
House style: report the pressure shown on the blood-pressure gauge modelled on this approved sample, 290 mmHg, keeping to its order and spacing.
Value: 70 mmHg
